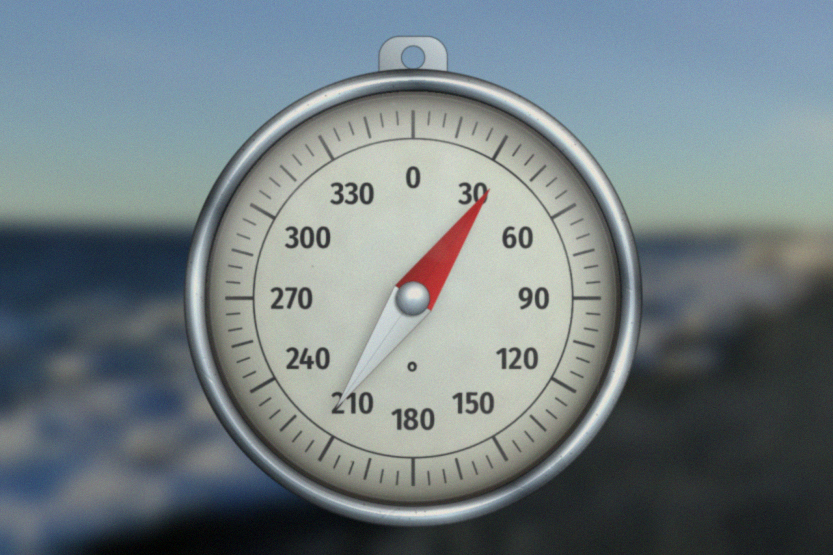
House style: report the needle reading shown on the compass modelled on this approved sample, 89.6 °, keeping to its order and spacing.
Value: 35 °
